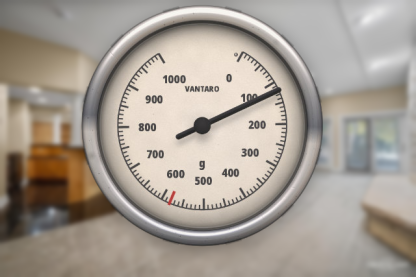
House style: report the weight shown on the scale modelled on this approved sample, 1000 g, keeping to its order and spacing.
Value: 120 g
